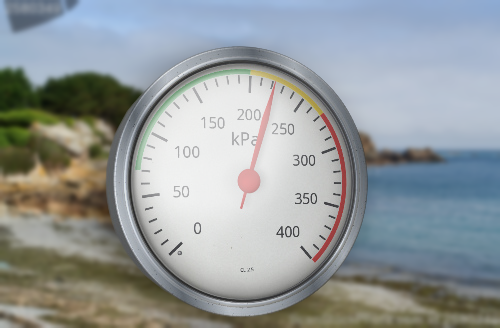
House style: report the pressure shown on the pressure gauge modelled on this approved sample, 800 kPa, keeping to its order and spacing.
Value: 220 kPa
